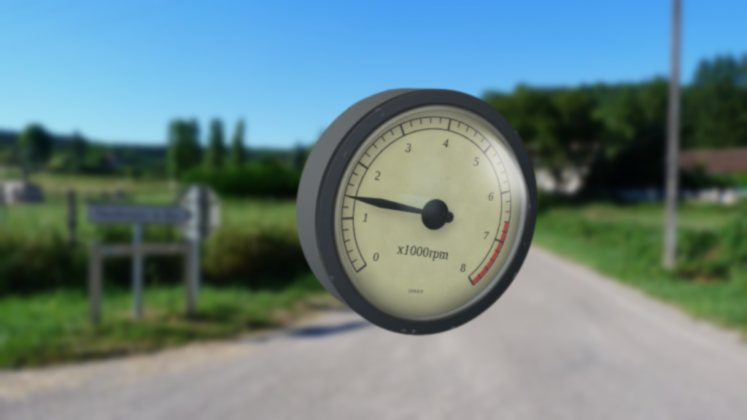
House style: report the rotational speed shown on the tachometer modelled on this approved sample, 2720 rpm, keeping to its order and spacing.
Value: 1400 rpm
